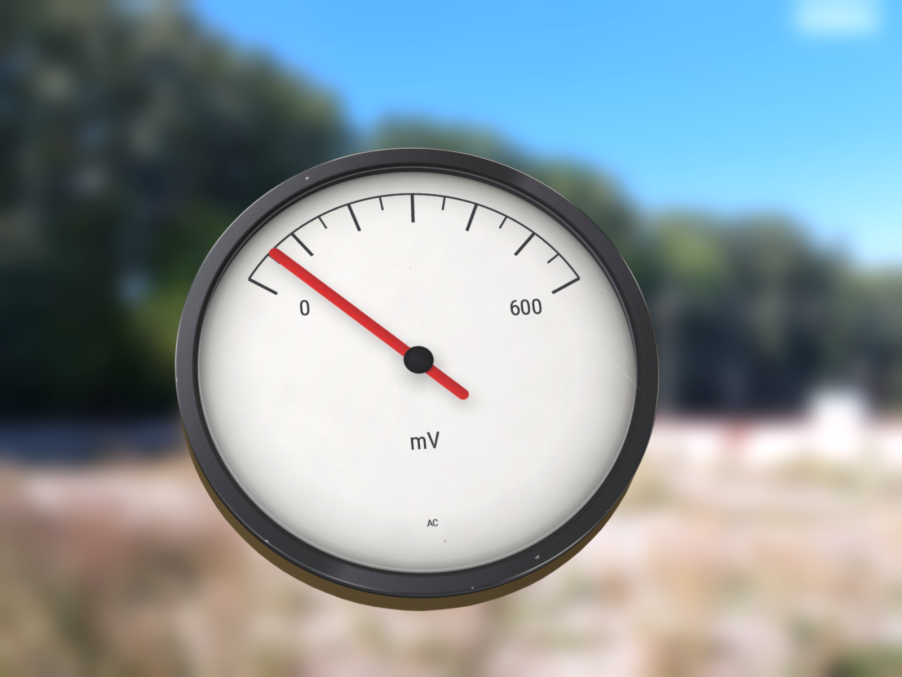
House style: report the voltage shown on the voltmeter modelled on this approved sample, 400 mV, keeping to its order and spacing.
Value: 50 mV
